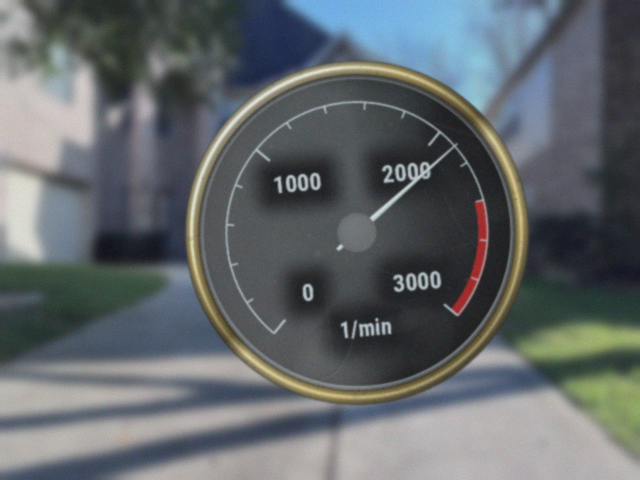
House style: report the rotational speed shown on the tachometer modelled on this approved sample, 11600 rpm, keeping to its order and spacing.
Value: 2100 rpm
